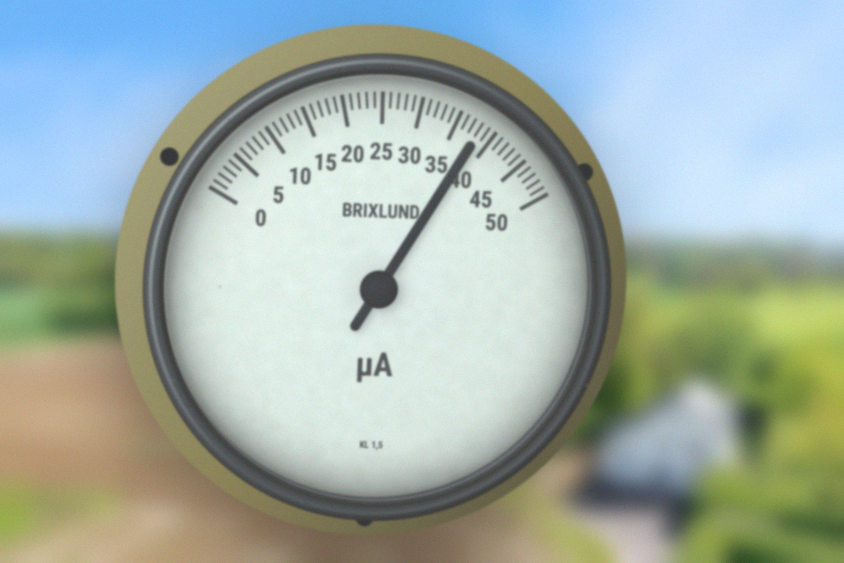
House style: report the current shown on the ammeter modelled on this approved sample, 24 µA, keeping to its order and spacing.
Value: 38 µA
